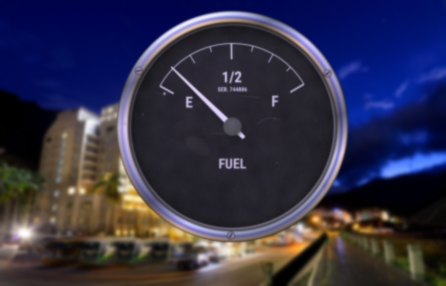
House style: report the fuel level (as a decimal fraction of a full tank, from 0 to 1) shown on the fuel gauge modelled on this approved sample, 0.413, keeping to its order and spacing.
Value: 0.125
